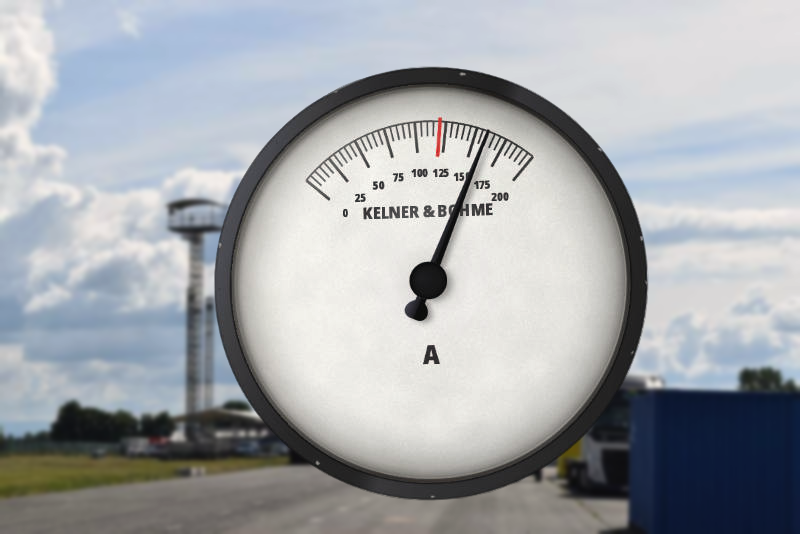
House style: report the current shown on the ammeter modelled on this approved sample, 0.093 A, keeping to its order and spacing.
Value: 160 A
